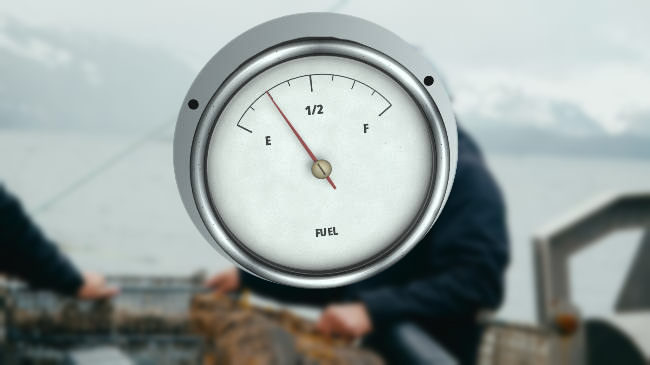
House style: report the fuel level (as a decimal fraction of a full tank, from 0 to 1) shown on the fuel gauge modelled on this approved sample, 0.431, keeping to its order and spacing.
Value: 0.25
